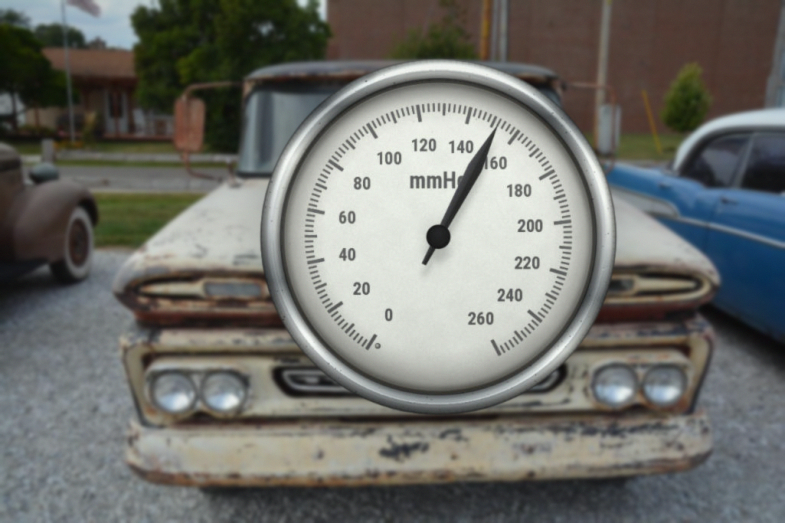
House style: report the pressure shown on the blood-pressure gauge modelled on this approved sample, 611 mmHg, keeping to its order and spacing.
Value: 152 mmHg
